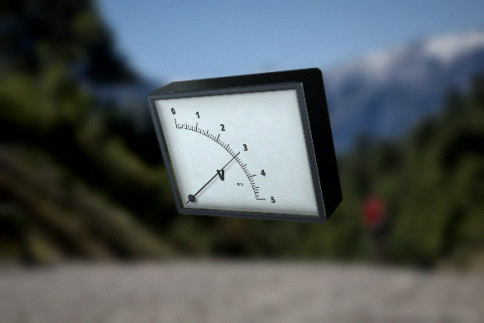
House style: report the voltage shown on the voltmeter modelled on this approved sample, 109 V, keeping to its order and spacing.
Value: 3 V
